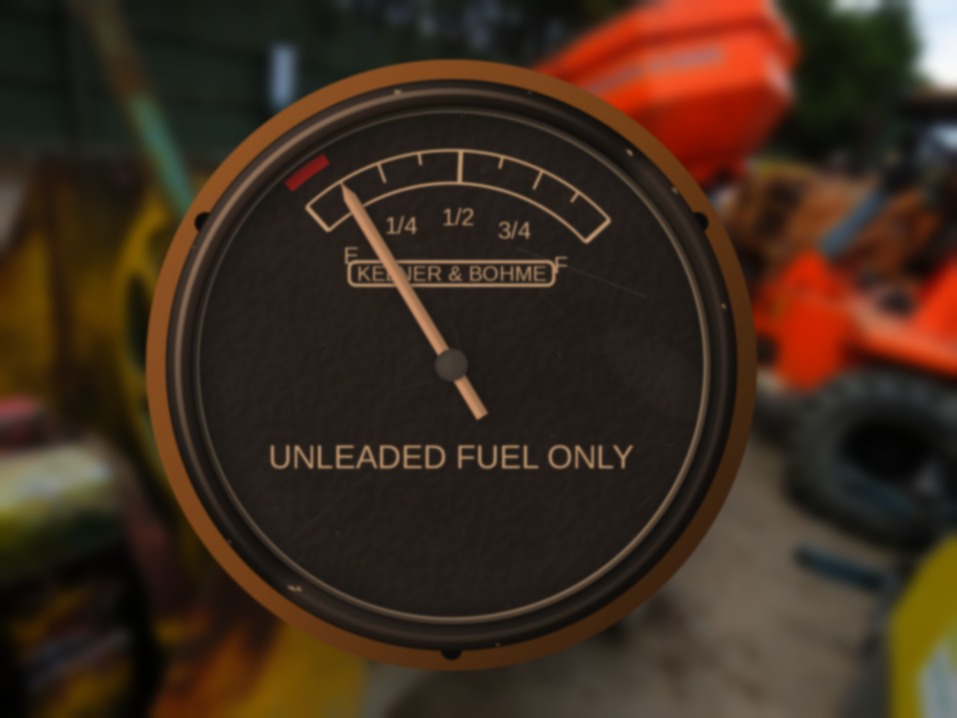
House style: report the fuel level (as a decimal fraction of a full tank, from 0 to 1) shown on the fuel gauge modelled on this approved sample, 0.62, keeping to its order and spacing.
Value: 0.125
